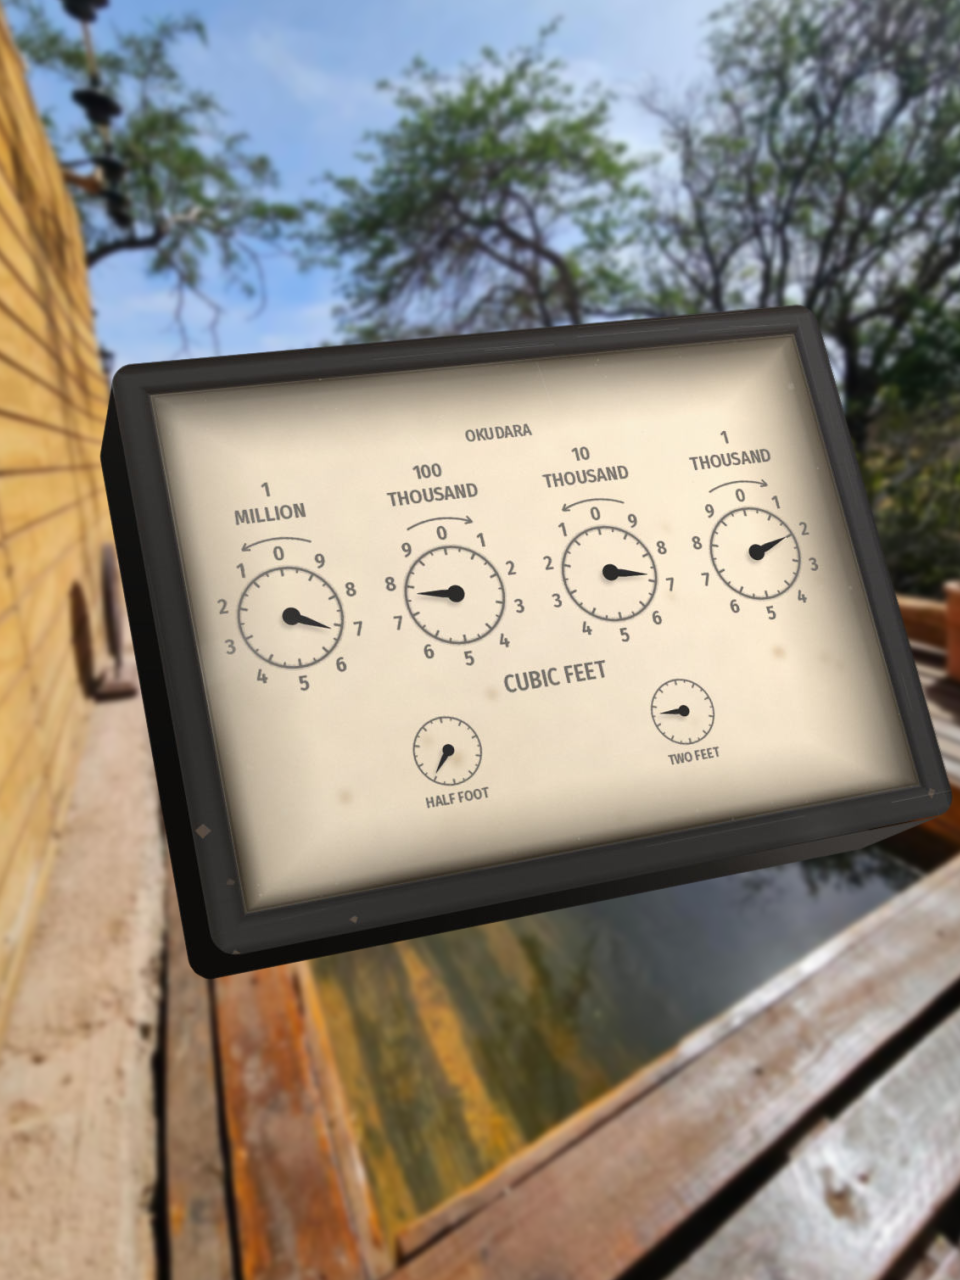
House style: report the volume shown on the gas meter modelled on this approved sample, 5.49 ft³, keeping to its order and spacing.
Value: 677200 ft³
